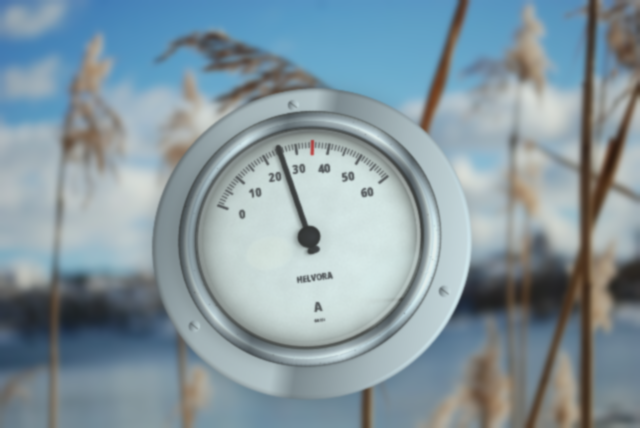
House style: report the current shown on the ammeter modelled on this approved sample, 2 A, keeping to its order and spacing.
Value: 25 A
